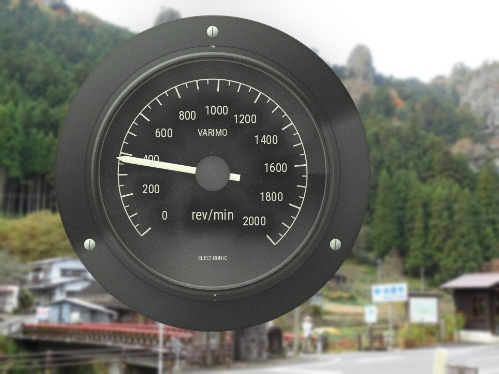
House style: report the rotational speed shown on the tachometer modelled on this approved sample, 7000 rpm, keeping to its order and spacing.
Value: 375 rpm
